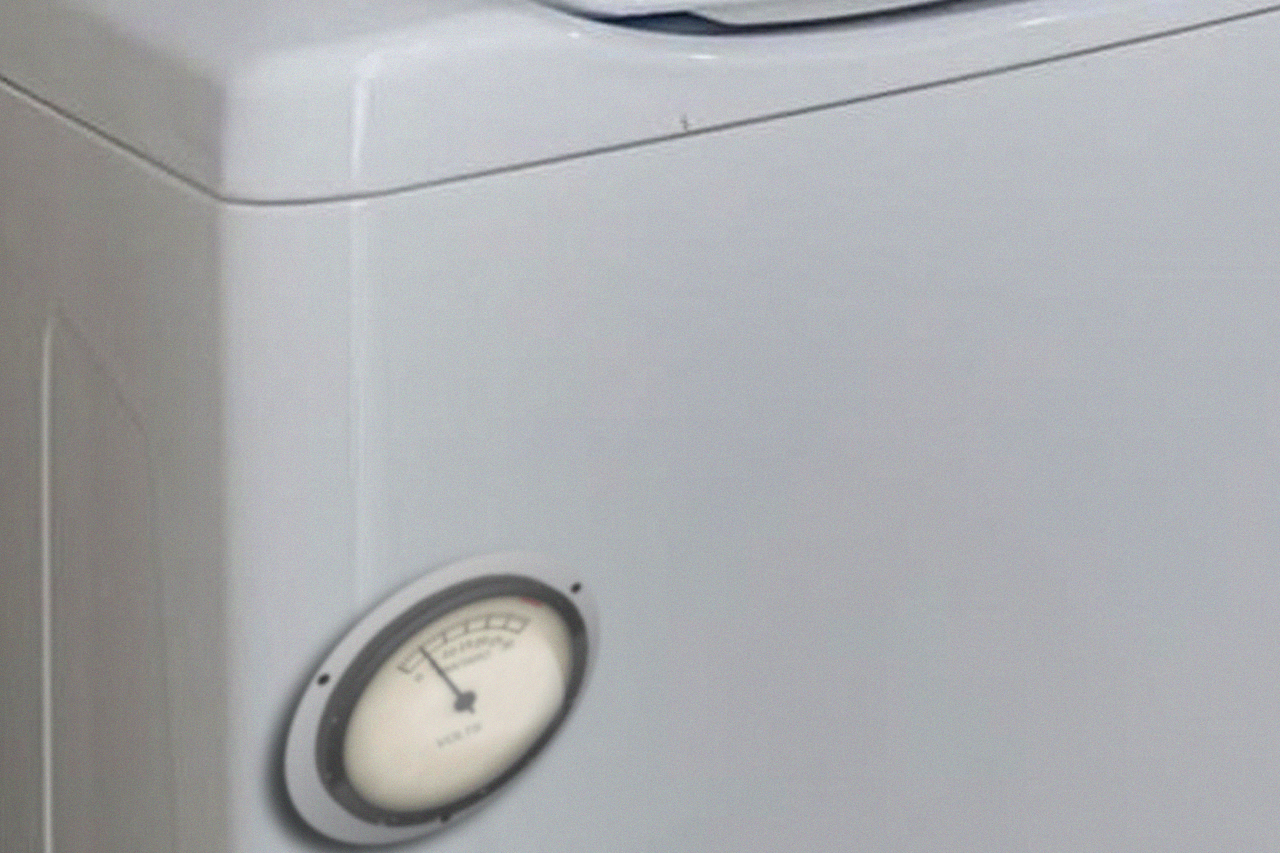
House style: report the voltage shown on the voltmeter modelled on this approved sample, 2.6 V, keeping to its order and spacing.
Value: 5 V
